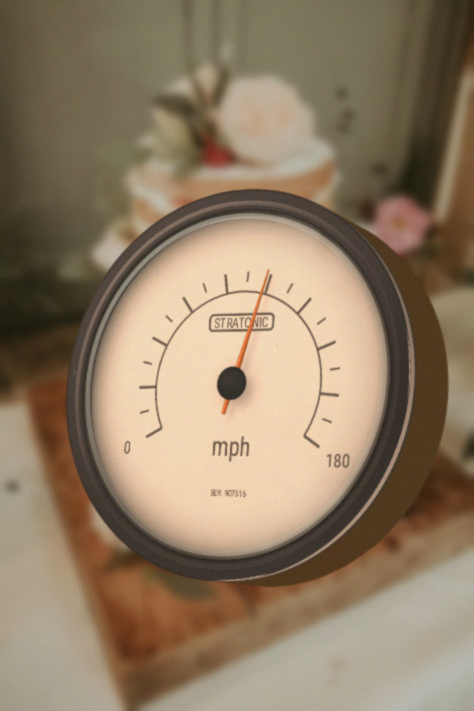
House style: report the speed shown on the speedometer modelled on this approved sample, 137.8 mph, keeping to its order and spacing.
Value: 100 mph
